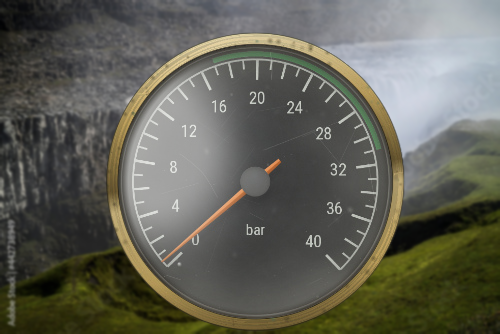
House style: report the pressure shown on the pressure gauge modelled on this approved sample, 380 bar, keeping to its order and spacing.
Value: 0.5 bar
